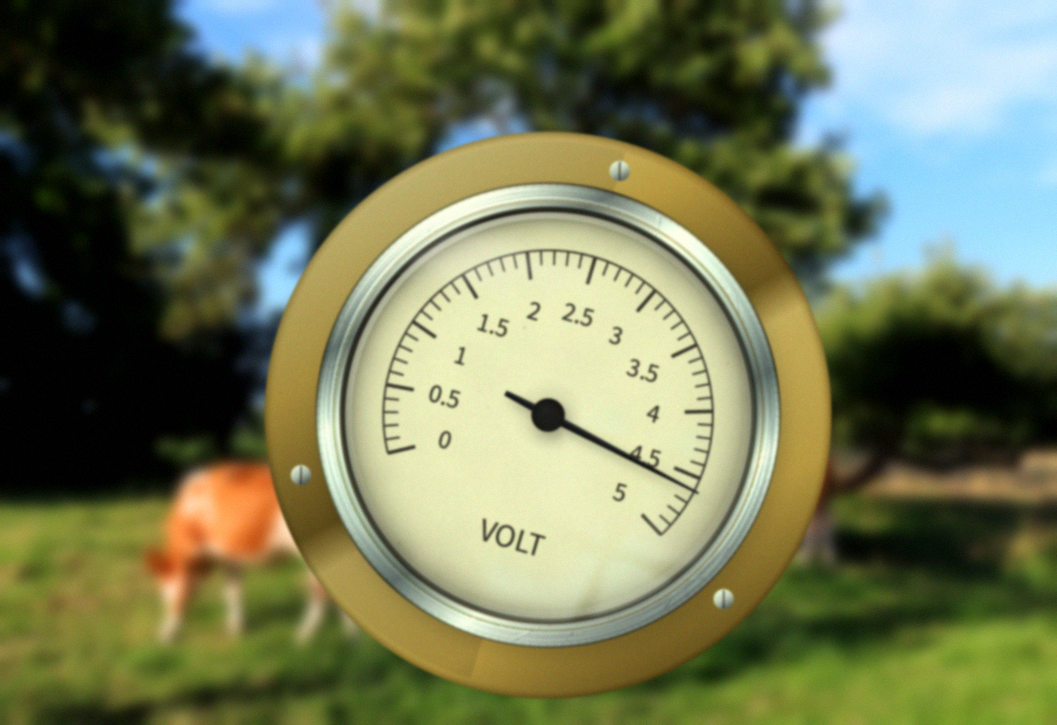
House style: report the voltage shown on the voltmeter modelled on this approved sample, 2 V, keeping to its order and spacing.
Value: 4.6 V
